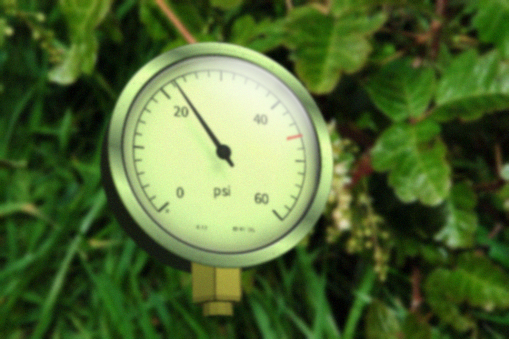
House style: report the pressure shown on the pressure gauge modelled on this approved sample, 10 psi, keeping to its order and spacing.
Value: 22 psi
